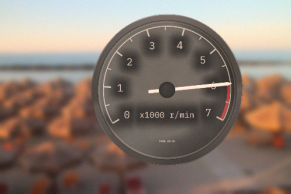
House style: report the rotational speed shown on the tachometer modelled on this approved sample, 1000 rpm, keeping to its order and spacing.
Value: 6000 rpm
